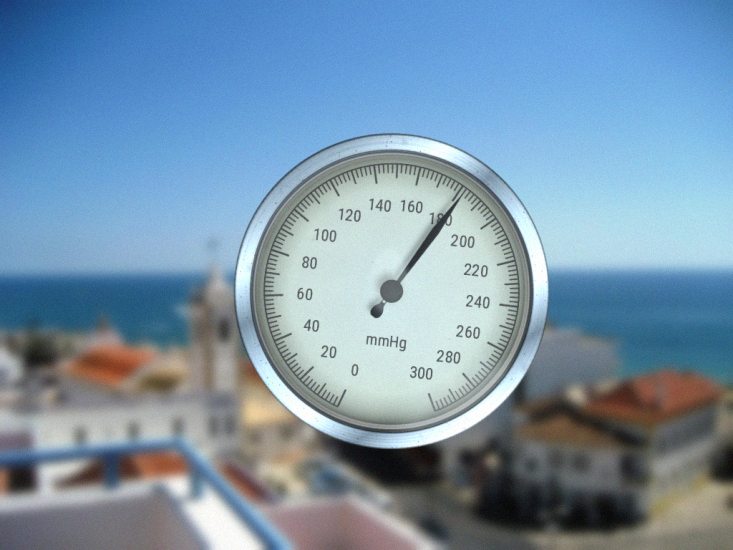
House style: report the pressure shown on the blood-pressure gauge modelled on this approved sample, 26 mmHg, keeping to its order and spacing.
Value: 182 mmHg
